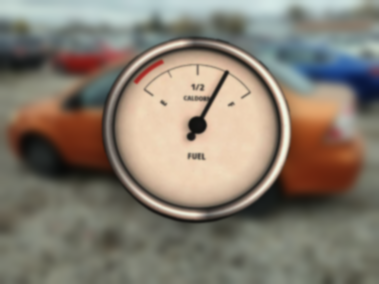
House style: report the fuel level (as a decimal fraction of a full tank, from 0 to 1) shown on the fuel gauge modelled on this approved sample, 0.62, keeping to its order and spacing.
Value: 0.75
